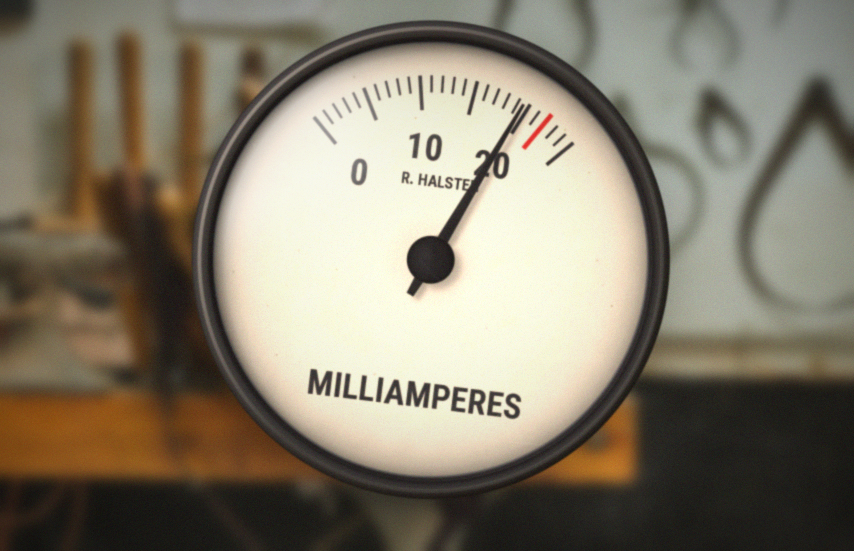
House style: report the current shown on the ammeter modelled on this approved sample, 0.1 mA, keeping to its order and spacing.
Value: 19.5 mA
